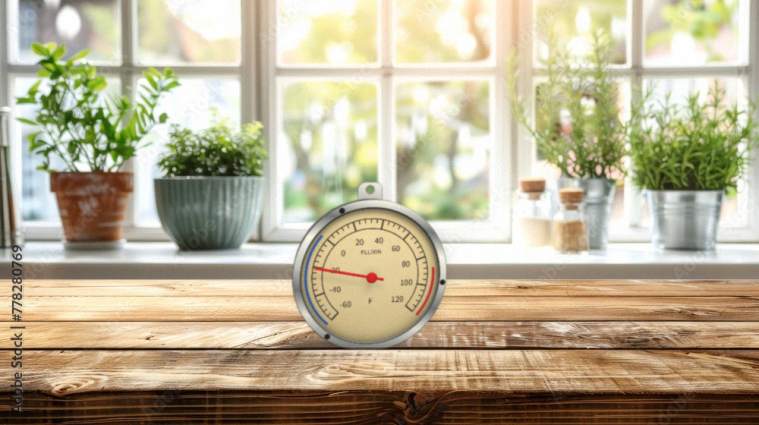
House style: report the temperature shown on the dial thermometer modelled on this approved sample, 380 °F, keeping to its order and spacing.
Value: -20 °F
